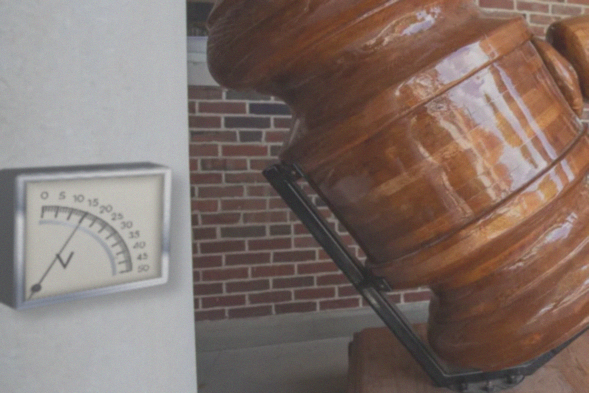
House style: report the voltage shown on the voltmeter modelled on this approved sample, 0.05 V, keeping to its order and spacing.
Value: 15 V
